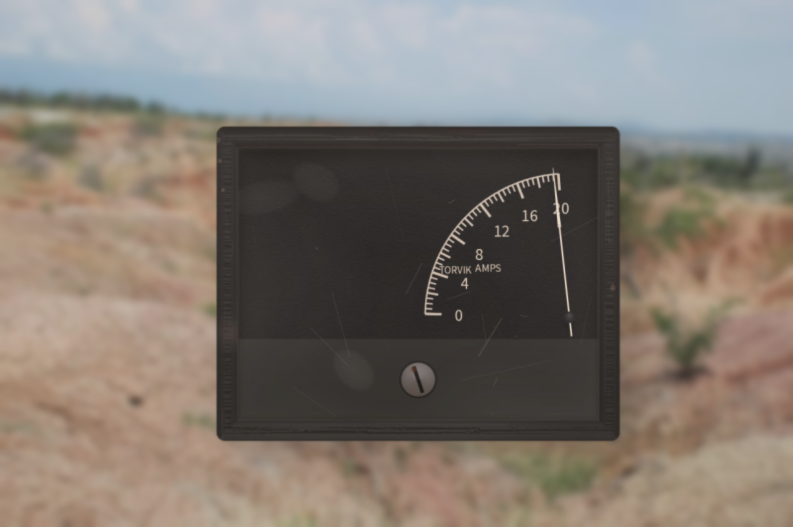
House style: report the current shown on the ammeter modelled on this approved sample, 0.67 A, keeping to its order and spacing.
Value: 19.5 A
